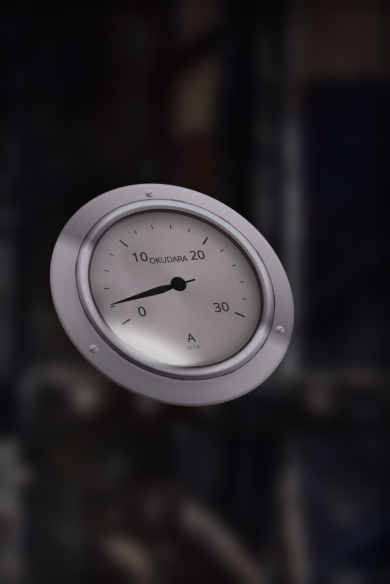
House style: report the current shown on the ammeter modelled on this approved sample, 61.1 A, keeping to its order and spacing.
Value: 2 A
